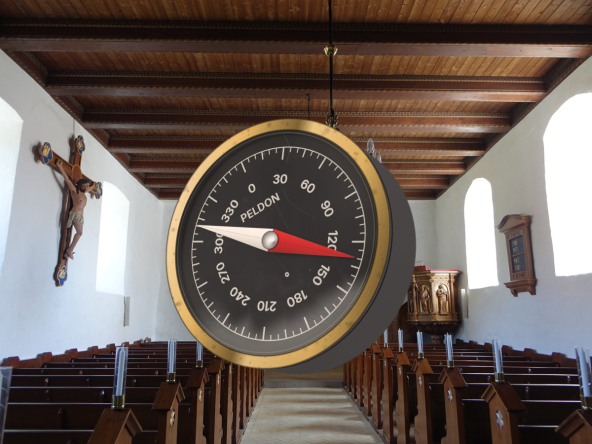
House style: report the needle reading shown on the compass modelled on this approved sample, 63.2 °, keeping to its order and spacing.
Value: 130 °
